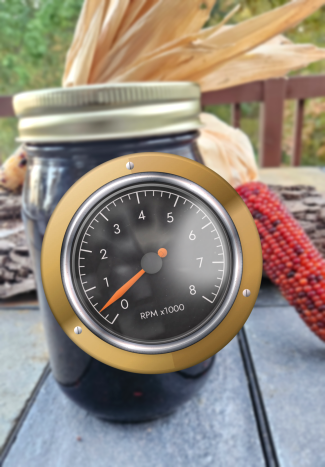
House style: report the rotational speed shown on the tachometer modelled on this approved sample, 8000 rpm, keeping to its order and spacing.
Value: 400 rpm
